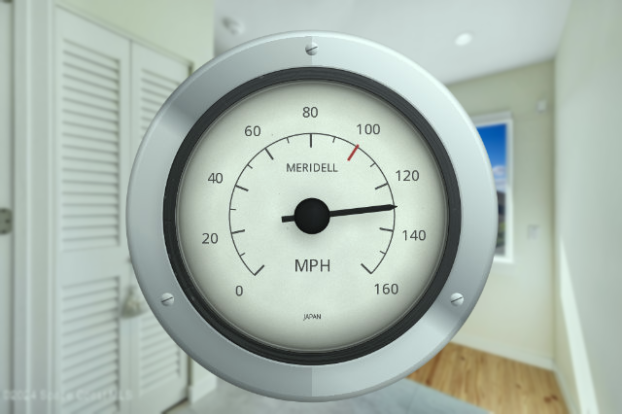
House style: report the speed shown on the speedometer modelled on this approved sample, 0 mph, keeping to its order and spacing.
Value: 130 mph
